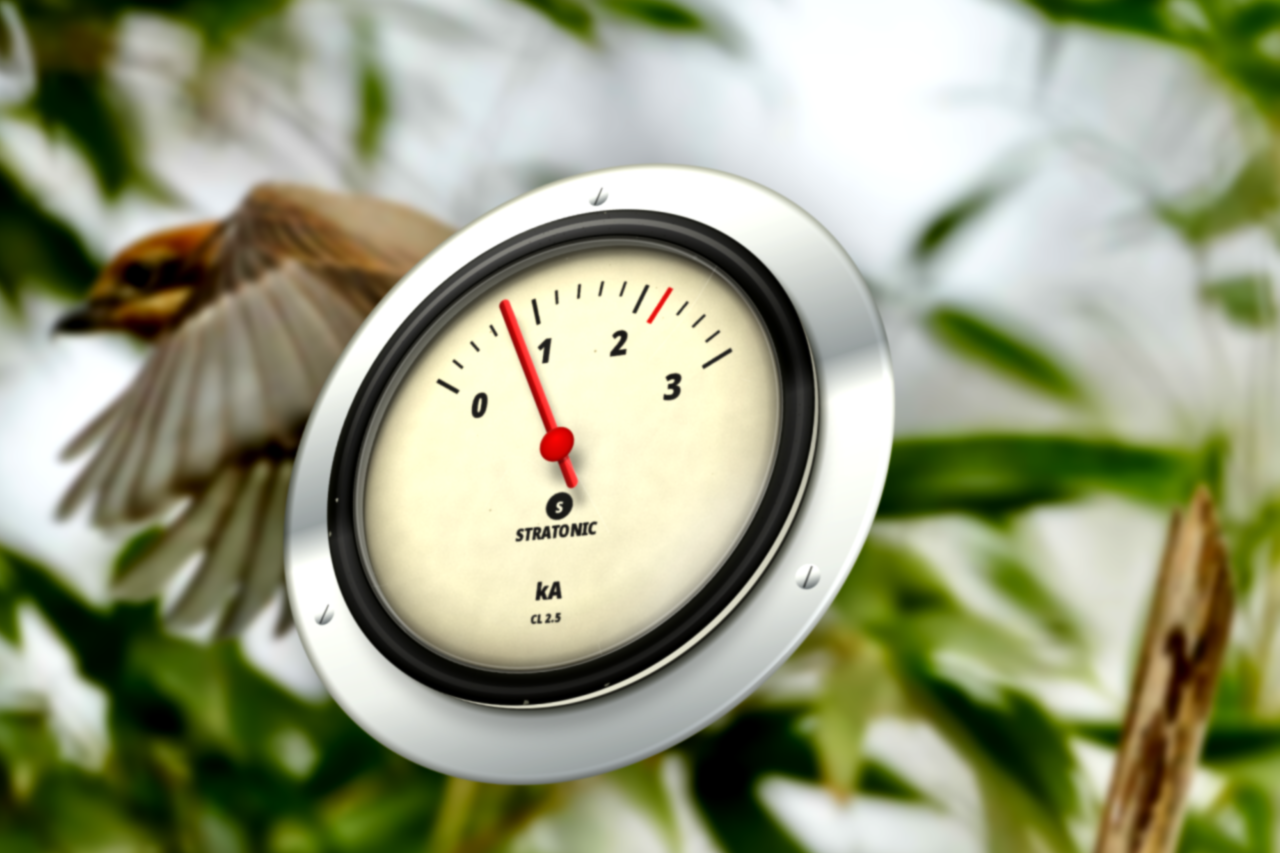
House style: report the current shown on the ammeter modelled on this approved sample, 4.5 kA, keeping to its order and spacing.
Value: 0.8 kA
